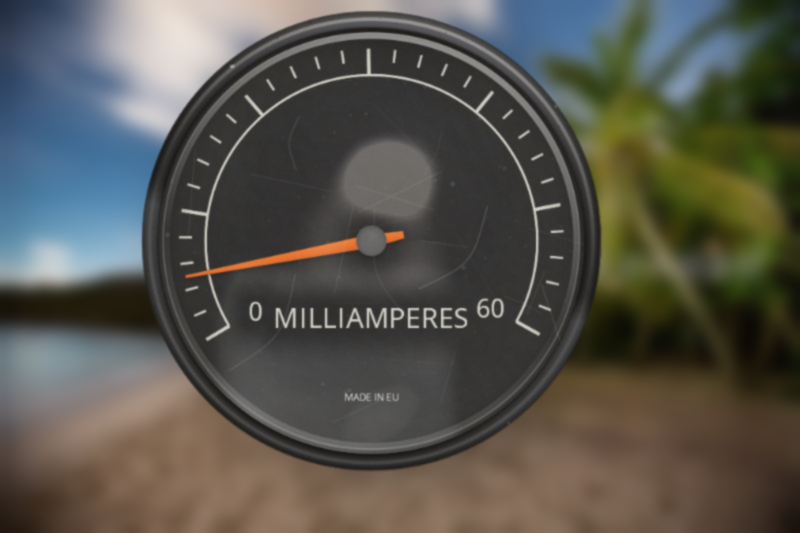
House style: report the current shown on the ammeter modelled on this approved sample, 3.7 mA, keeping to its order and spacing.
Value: 5 mA
